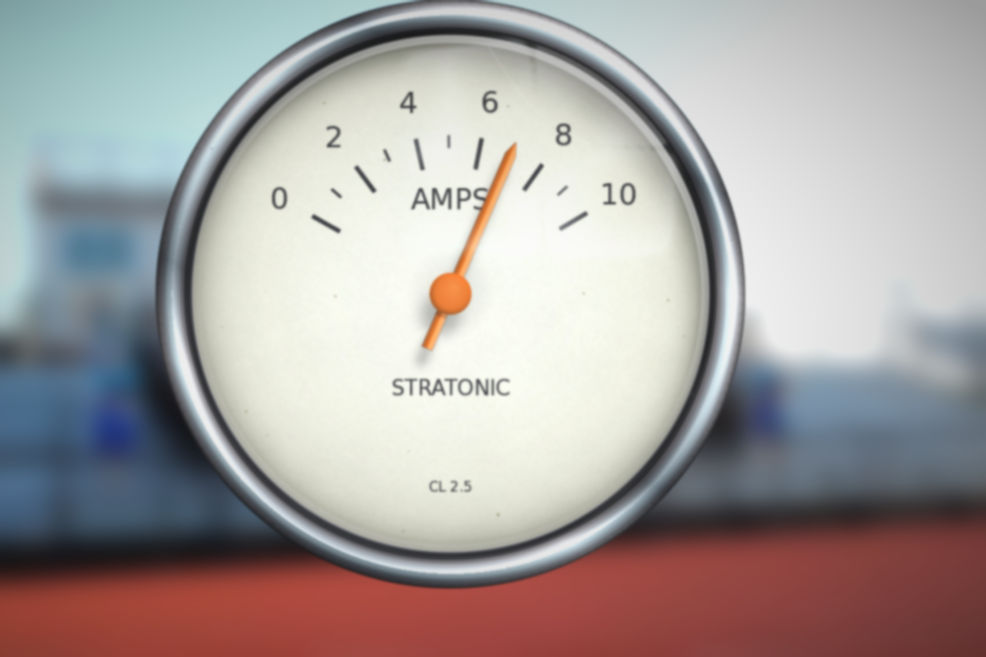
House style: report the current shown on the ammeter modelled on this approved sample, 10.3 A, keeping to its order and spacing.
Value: 7 A
